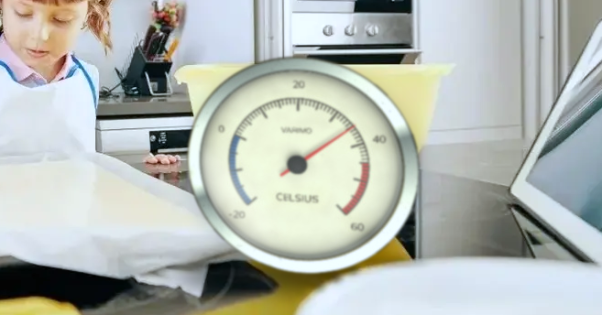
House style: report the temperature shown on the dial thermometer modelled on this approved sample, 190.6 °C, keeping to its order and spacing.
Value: 35 °C
